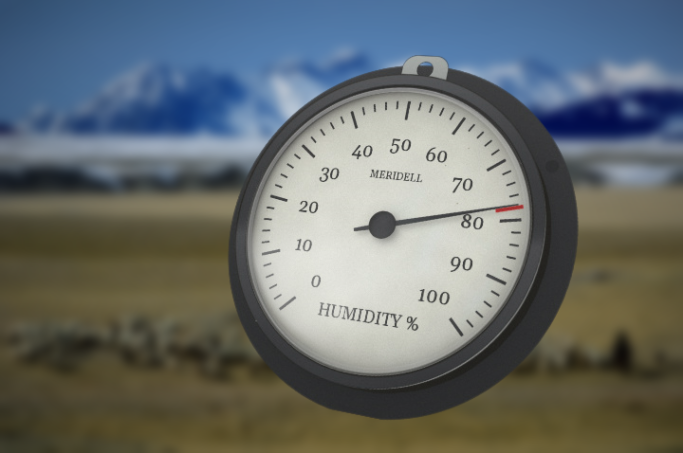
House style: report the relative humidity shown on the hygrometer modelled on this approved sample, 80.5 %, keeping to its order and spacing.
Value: 78 %
